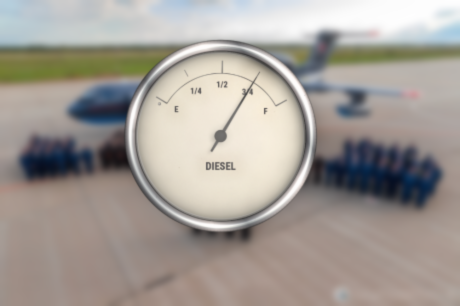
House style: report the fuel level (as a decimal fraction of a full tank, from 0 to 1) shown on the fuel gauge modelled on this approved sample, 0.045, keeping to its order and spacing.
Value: 0.75
